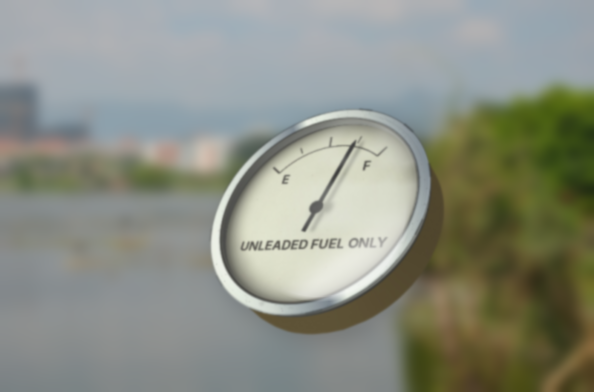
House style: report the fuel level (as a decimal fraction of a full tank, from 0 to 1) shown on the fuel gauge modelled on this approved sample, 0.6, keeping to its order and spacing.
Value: 0.75
